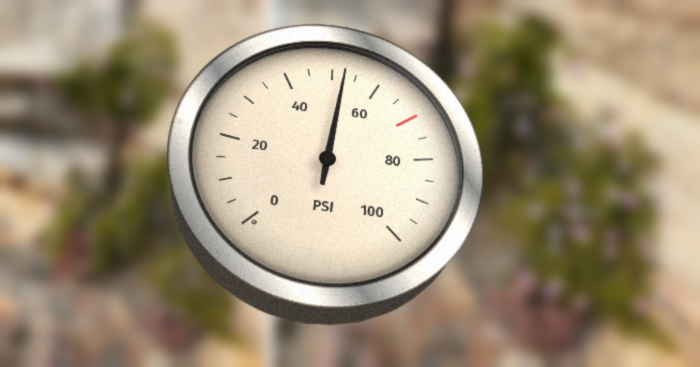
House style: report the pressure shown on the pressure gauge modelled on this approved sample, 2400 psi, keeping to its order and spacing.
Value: 52.5 psi
